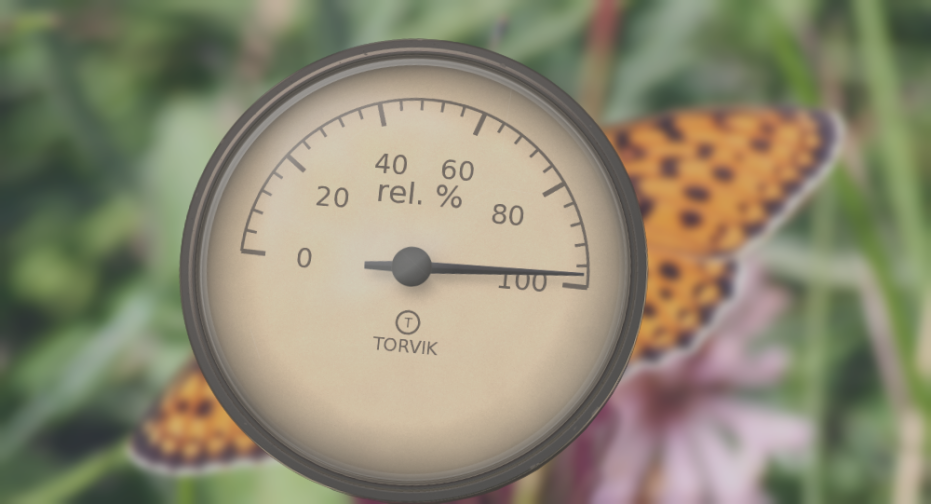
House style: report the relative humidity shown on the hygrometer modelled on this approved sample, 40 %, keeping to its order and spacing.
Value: 98 %
